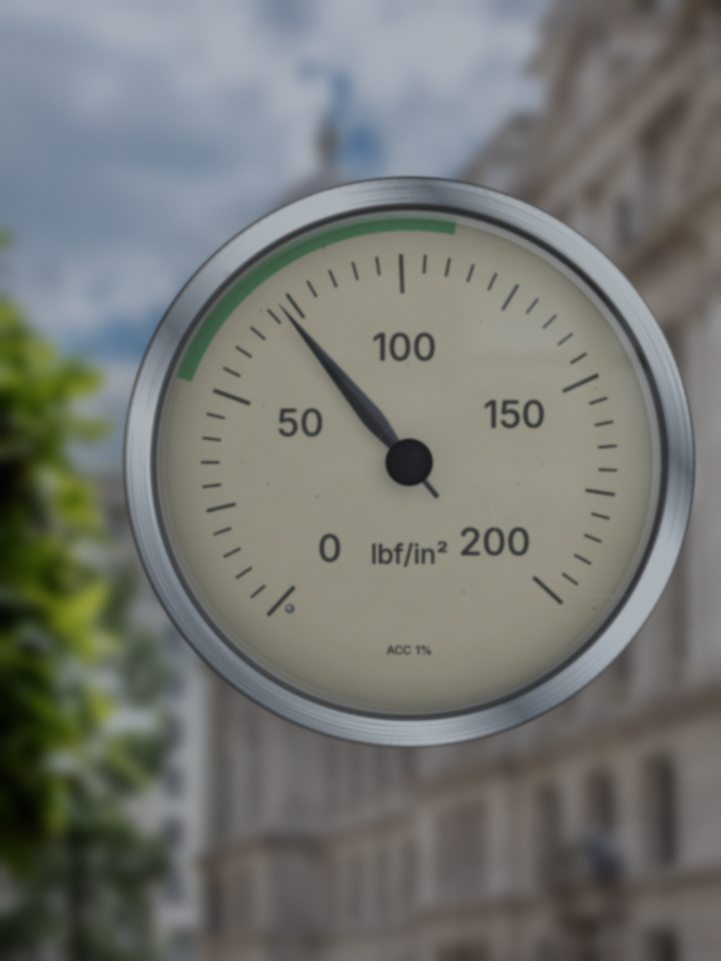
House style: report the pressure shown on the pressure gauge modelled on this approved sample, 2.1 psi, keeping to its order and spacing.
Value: 72.5 psi
